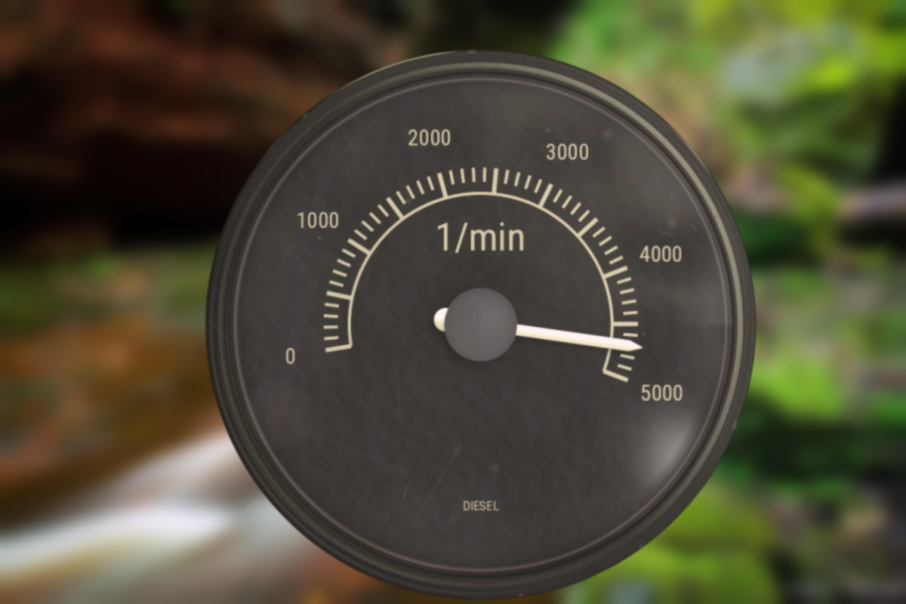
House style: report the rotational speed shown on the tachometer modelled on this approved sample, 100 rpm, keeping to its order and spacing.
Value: 4700 rpm
